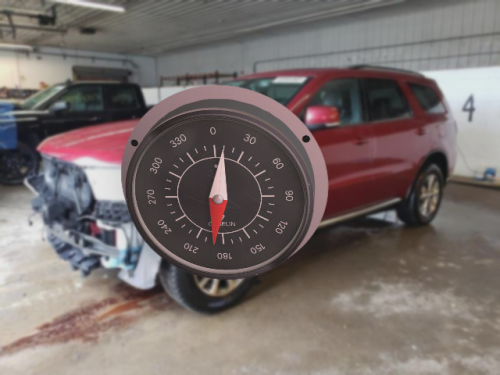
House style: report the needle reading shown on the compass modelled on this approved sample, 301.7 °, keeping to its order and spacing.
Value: 190 °
